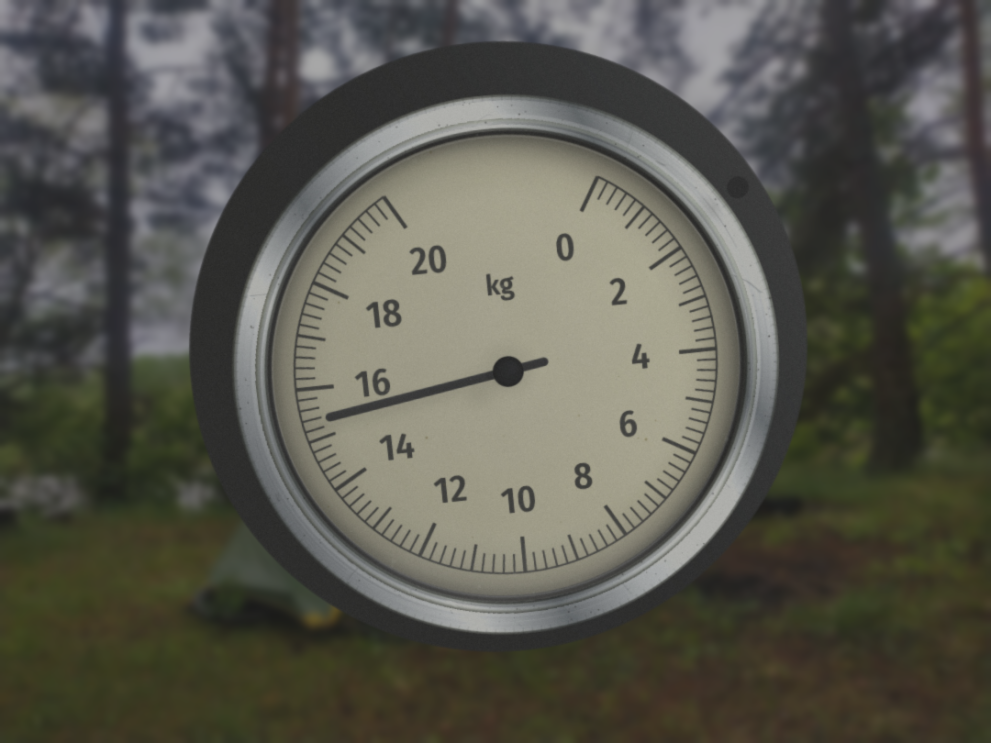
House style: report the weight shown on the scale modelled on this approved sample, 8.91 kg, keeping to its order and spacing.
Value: 15.4 kg
